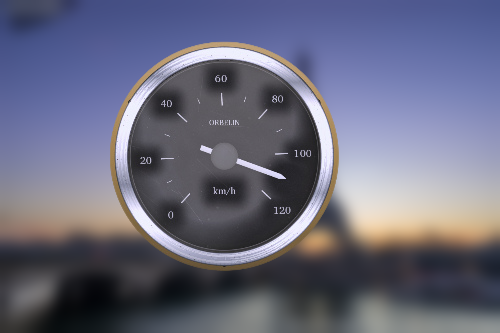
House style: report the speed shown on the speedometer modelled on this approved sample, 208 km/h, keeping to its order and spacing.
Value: 110 km/h
